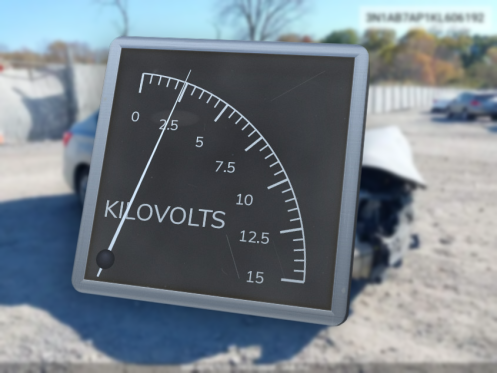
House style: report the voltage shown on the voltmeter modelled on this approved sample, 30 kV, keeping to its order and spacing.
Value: 2.5 kV
